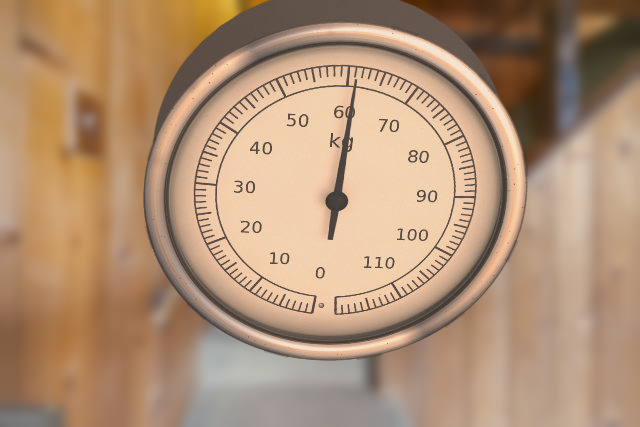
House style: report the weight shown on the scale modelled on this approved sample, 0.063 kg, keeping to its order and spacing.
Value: 61 kg
